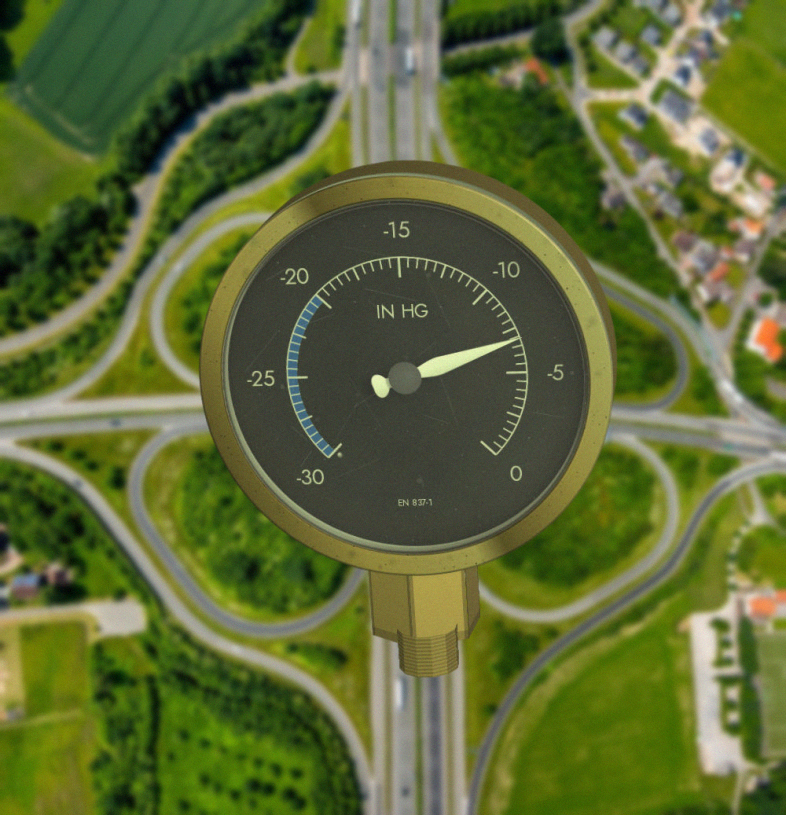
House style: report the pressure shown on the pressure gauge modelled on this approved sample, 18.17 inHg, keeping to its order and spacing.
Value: -7 inHg
